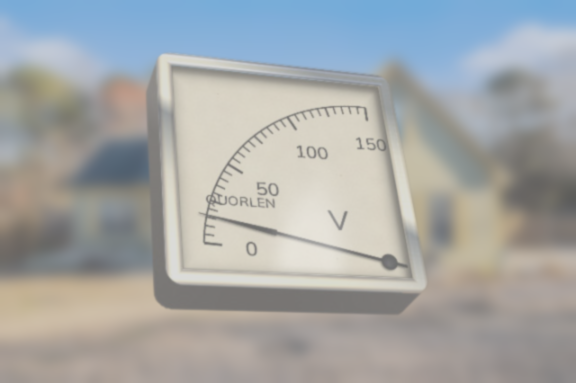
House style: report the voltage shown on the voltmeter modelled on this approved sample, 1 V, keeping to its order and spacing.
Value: 15 V
